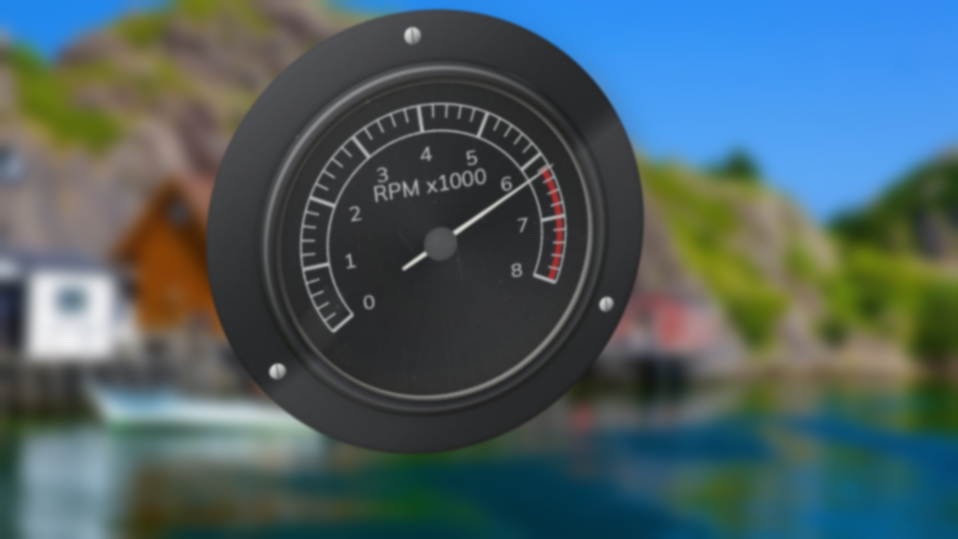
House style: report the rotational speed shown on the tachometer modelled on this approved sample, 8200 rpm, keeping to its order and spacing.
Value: 6200 rpm
